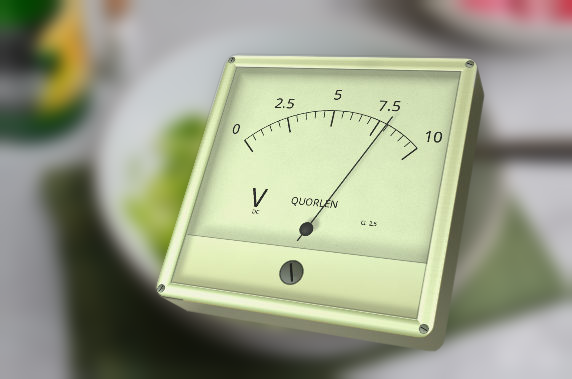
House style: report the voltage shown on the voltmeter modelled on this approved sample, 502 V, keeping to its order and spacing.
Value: 8 V
